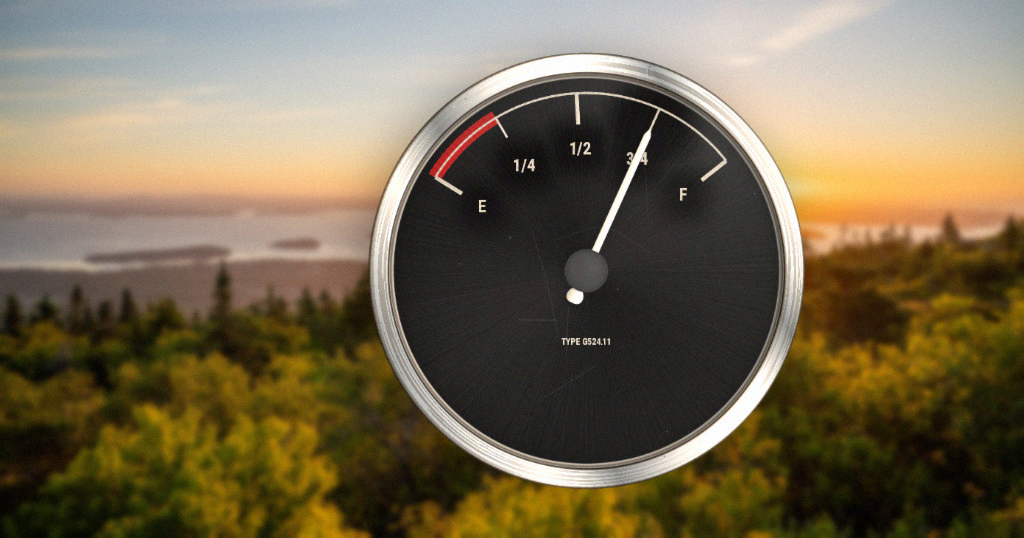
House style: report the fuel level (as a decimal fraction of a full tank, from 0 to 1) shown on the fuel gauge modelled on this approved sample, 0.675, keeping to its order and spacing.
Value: 0.75
